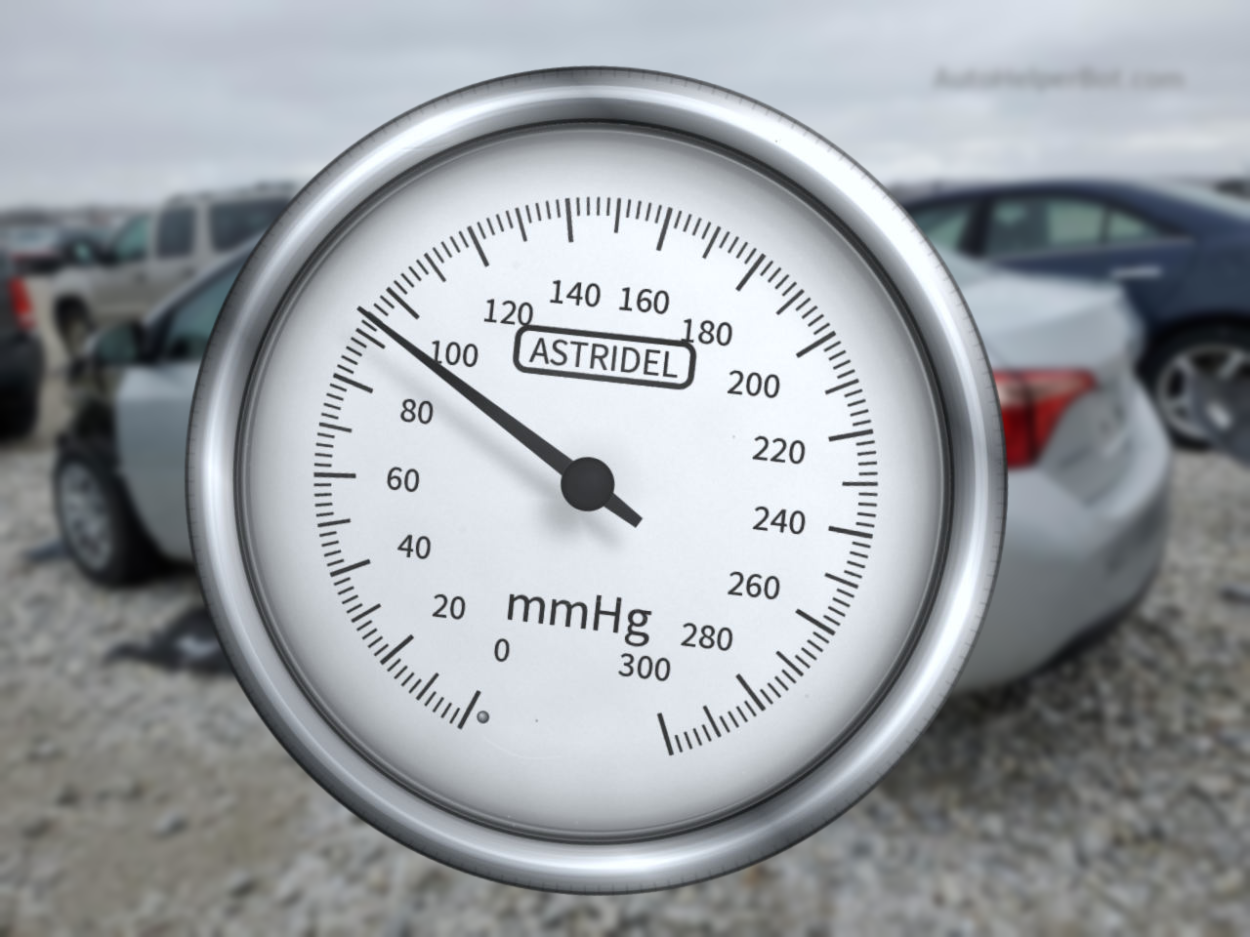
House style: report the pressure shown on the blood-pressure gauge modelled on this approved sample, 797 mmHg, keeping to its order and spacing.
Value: 94 mmHg
